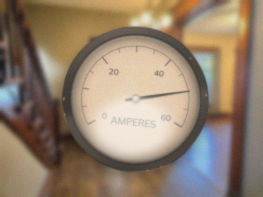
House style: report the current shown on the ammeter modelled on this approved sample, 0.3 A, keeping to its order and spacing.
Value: 50 A
